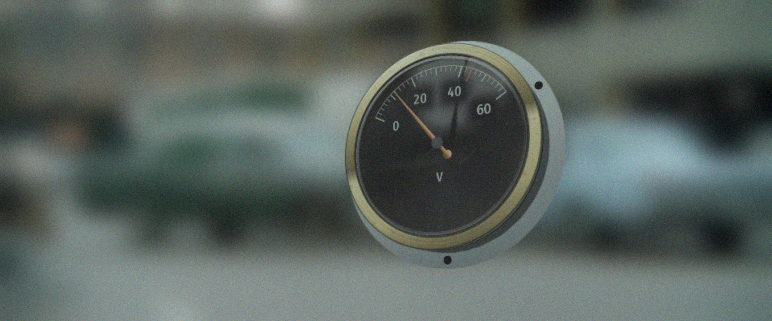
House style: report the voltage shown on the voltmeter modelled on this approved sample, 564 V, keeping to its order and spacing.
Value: 12 V
